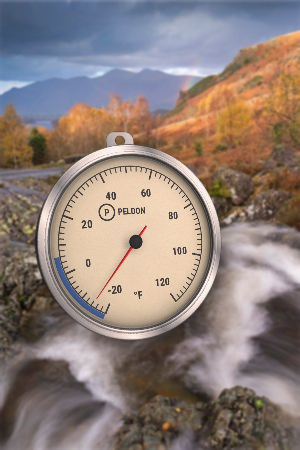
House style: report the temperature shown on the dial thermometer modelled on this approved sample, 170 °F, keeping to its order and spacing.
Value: -14 °F
